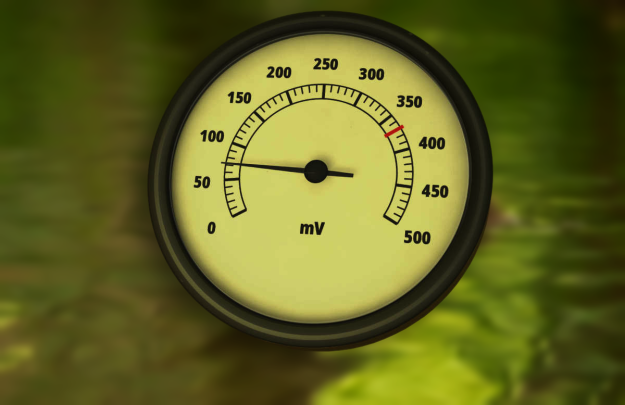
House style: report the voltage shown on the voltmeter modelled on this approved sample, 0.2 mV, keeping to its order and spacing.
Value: 70 mV
